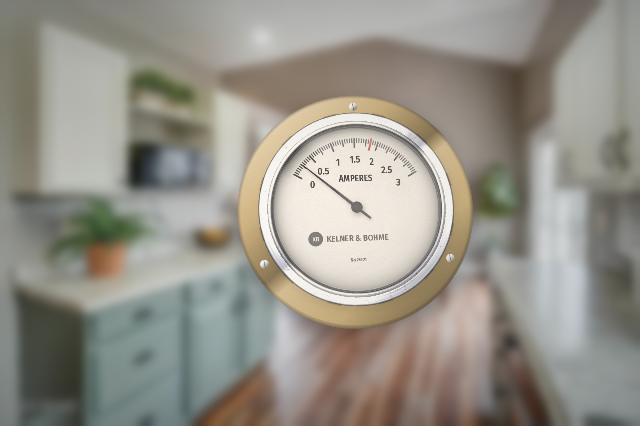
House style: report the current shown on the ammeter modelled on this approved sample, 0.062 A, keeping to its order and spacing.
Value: 0.25 A
